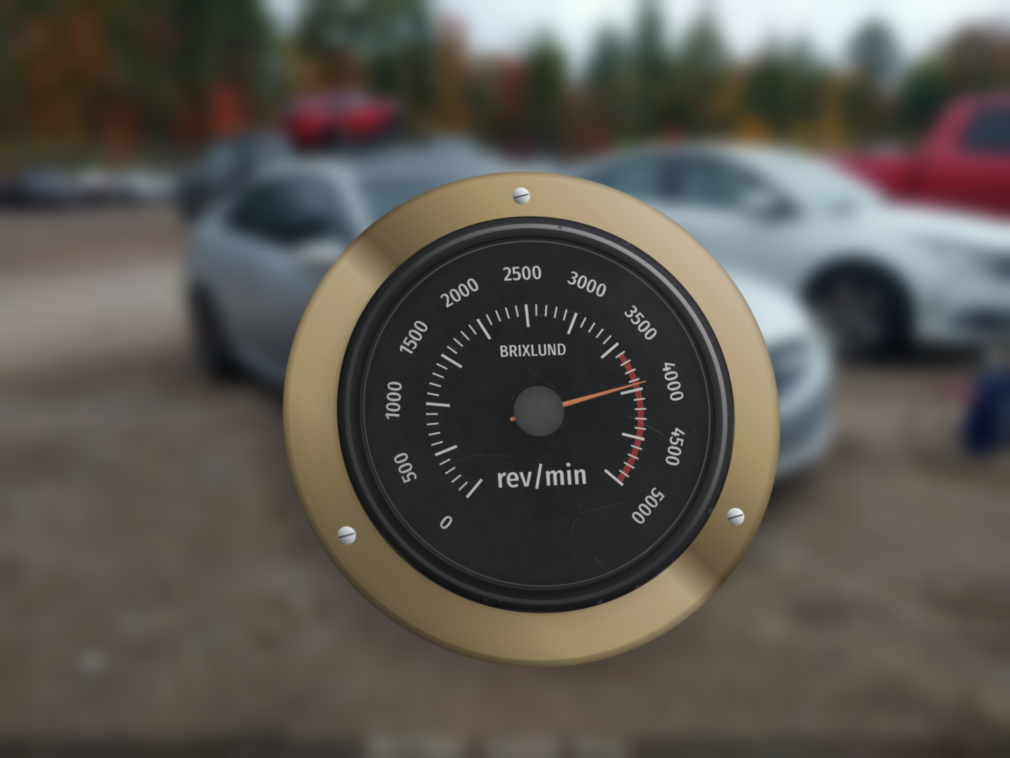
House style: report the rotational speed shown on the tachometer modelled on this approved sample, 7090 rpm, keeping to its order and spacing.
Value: 3950 rpm
